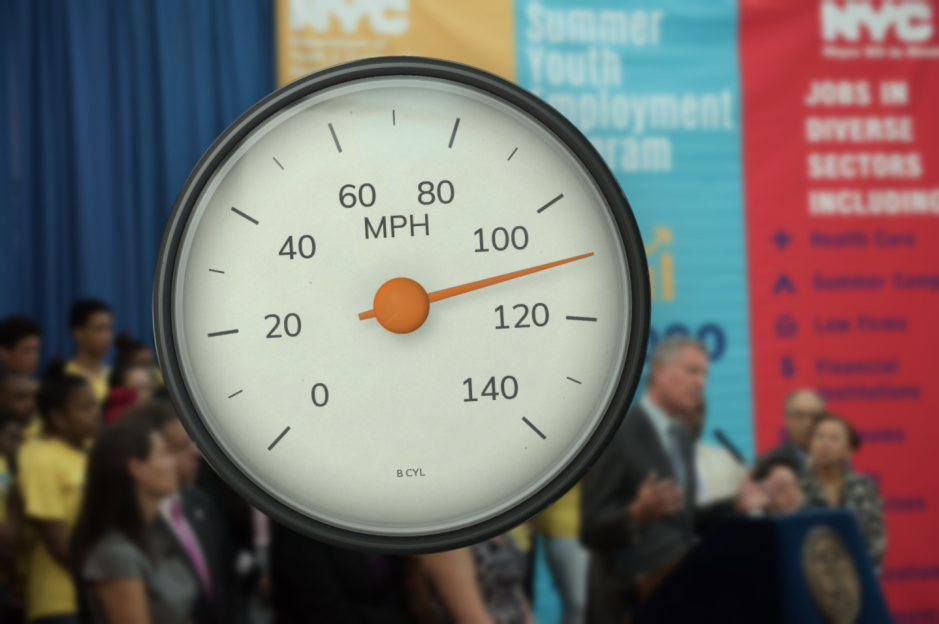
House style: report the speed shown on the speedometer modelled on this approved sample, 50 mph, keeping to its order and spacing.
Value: 110 mph
